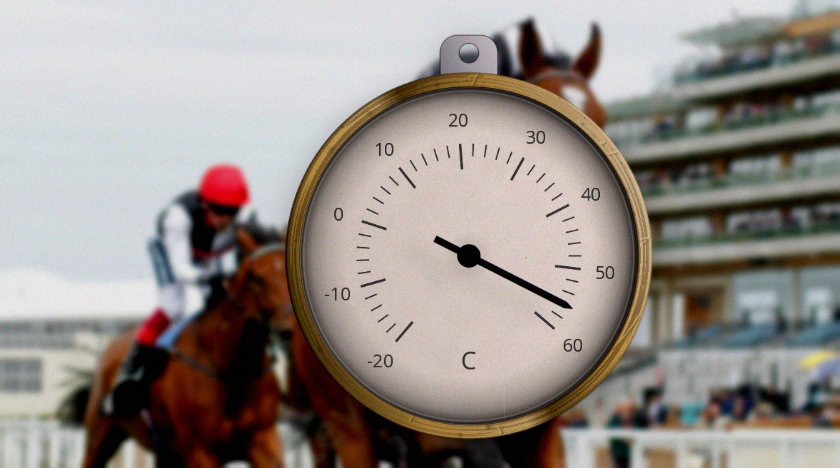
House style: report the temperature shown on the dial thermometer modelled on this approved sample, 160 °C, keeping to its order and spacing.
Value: 56 °C
